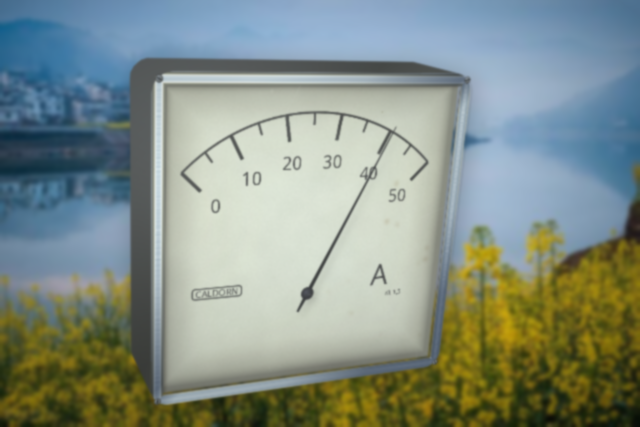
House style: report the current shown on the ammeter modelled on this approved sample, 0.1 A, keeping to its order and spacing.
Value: 40 A
